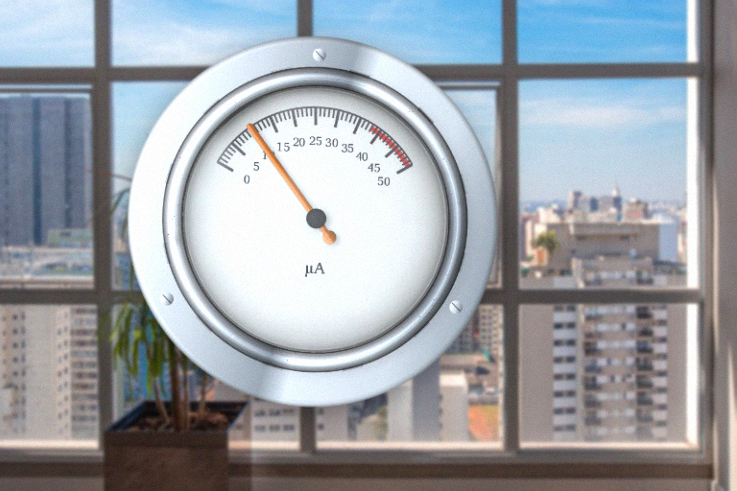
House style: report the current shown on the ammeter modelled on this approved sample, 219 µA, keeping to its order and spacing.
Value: 10 µA
